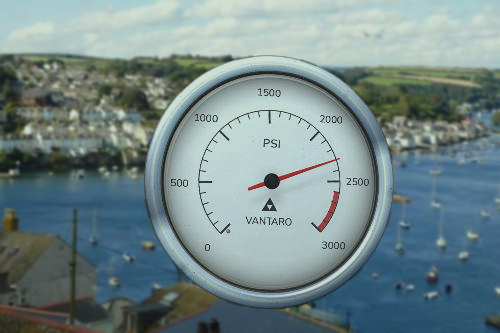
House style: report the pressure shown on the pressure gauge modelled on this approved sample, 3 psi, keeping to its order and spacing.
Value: 2300 psi
